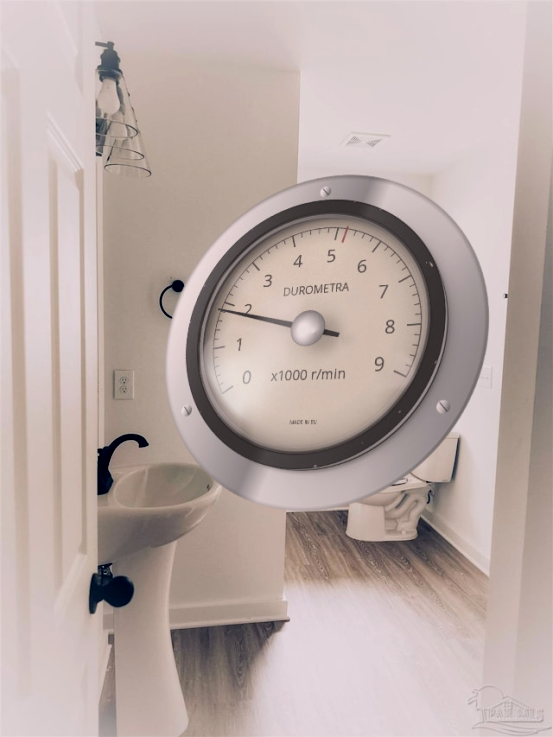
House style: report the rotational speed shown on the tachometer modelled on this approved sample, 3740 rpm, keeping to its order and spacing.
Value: 1800 rpm
